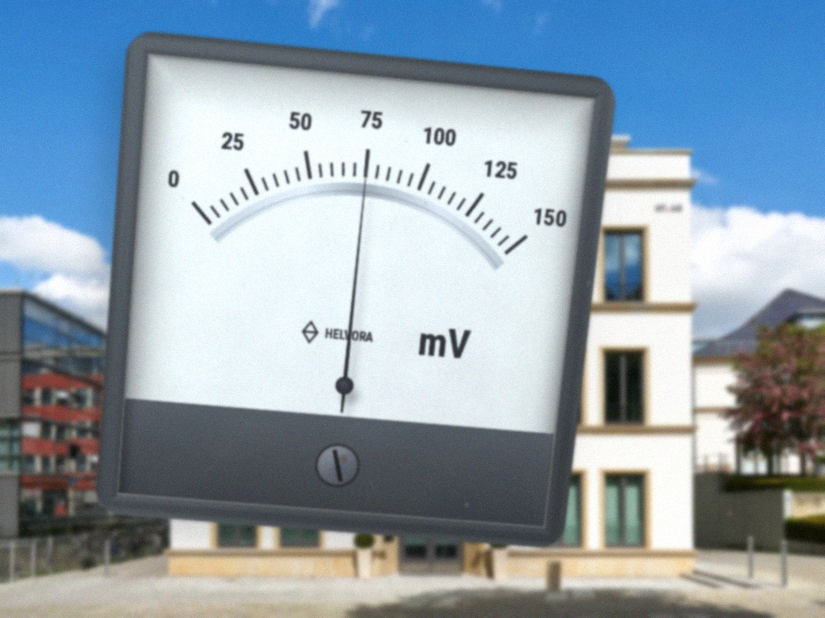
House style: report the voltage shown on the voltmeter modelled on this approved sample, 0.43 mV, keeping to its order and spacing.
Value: 75 mV
